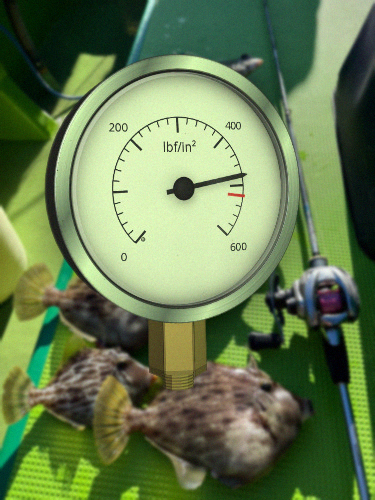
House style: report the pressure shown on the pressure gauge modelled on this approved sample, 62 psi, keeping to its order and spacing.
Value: 480 psi
